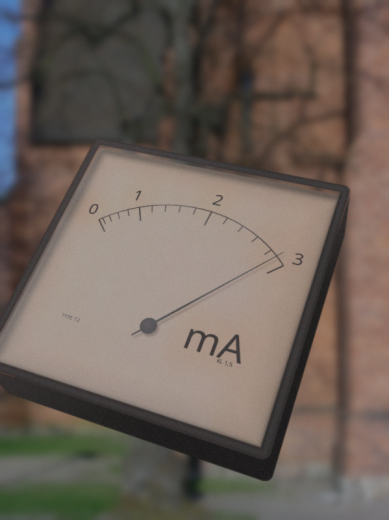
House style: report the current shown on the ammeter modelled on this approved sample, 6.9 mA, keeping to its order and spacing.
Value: 2.9 mA
